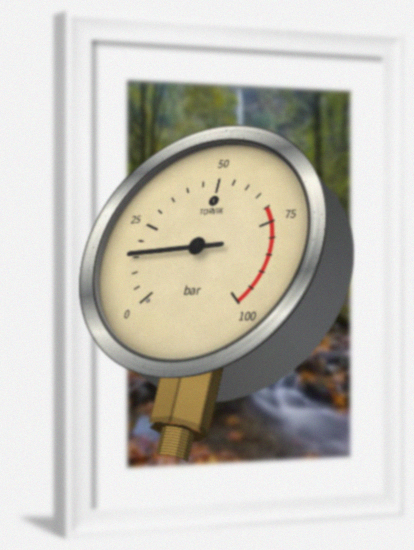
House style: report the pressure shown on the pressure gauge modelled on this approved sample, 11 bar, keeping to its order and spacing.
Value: 15 bar
